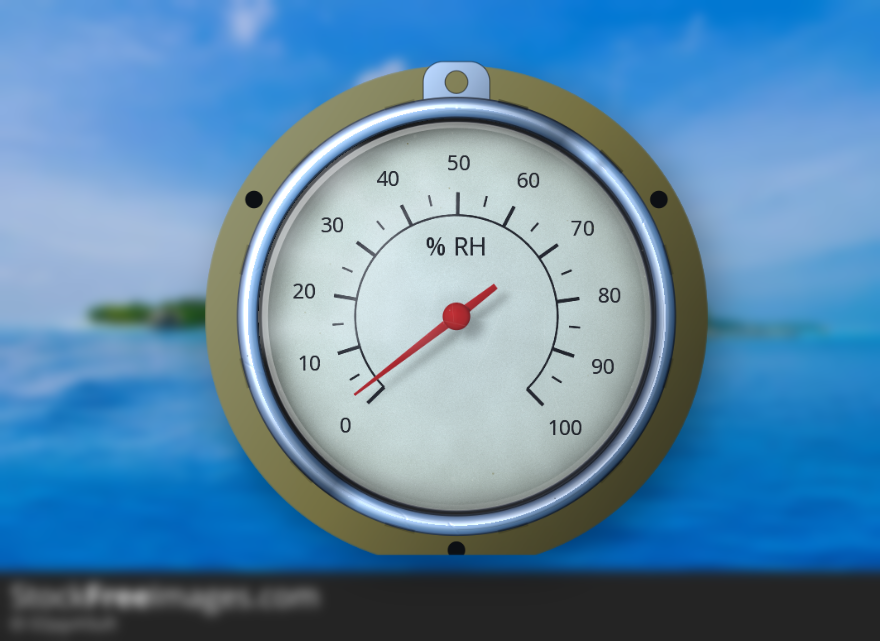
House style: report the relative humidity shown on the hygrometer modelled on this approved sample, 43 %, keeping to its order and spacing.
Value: 2.5 %
